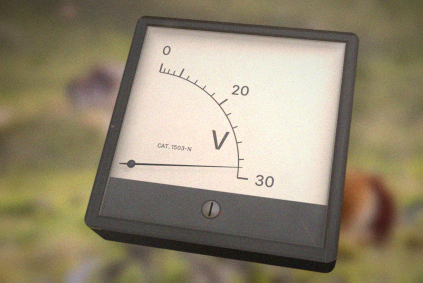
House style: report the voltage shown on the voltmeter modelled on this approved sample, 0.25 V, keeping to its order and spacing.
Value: 29 V
